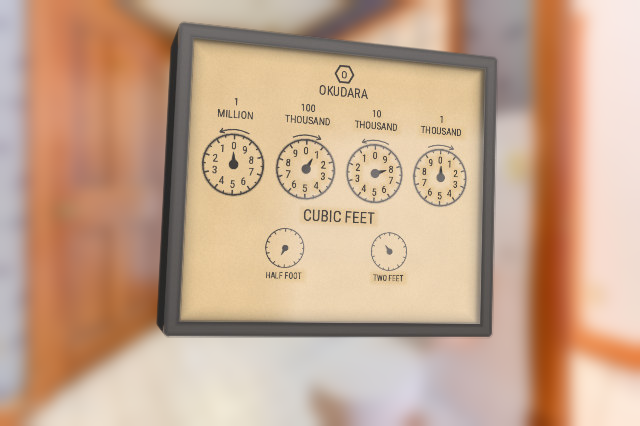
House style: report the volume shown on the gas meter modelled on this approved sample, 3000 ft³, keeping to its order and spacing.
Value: 8000 ft³
